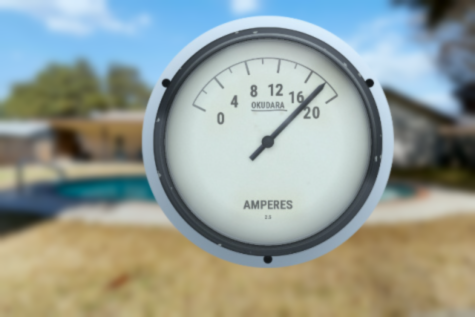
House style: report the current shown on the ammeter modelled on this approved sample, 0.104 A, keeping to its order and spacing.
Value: 18 A
